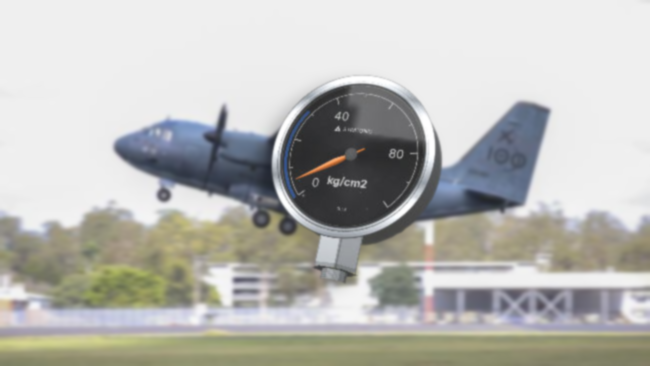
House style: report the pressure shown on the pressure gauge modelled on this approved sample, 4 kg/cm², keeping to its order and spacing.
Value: 5 kg/cm²
